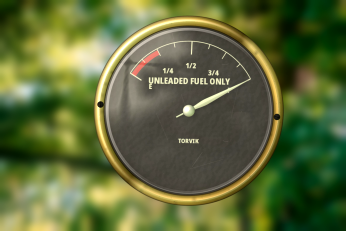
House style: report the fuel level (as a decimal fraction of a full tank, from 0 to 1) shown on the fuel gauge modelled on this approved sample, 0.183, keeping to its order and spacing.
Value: 1
